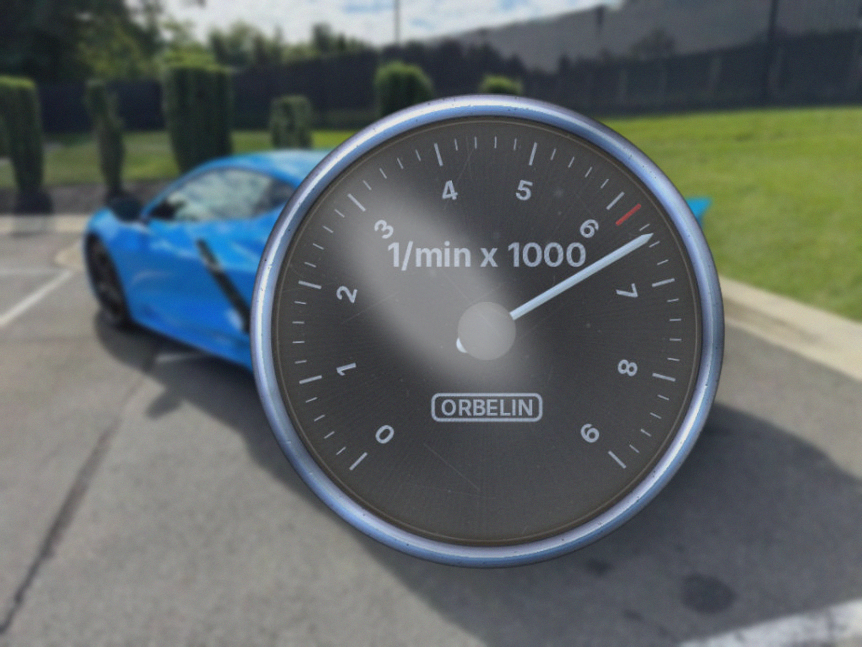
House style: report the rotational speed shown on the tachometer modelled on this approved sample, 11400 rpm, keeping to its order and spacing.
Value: 6500 rpm
